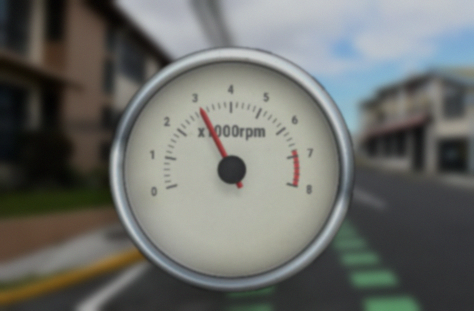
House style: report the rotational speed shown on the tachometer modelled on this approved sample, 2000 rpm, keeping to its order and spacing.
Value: 3000 rpm
